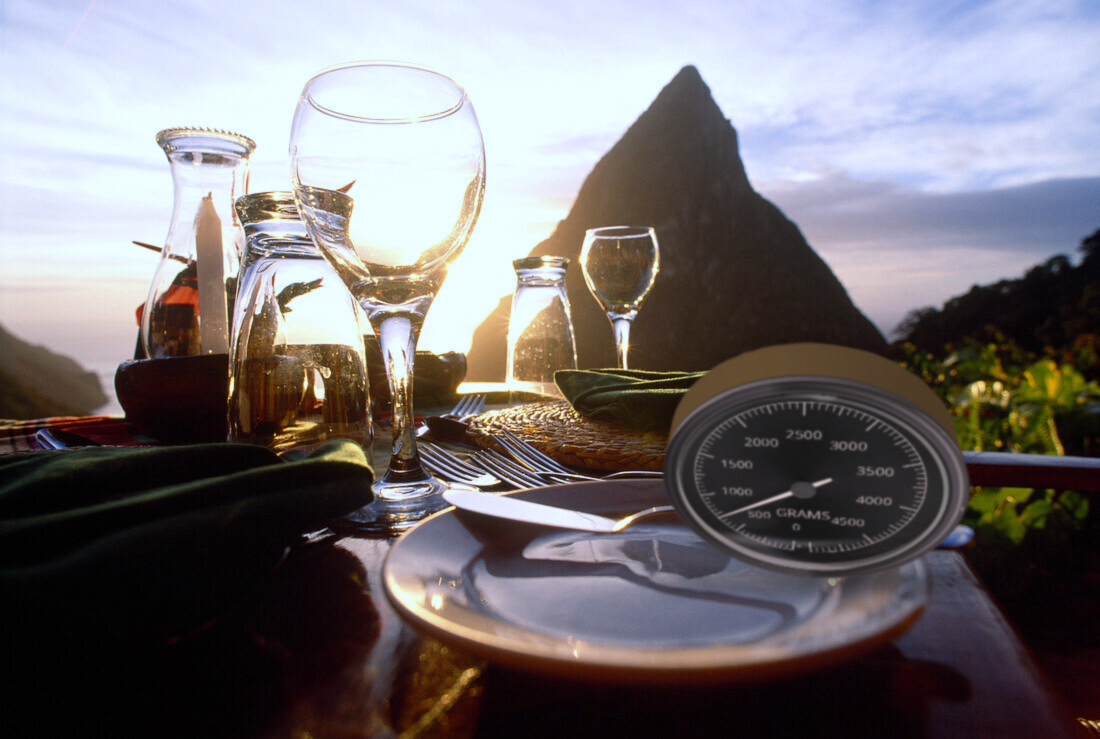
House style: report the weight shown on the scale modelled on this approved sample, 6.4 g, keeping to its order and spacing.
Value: 750 g
